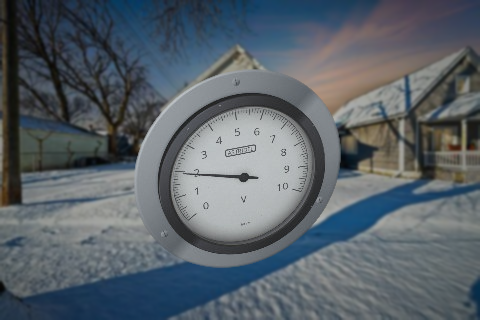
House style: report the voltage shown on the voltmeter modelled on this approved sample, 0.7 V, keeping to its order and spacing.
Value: 2 V
